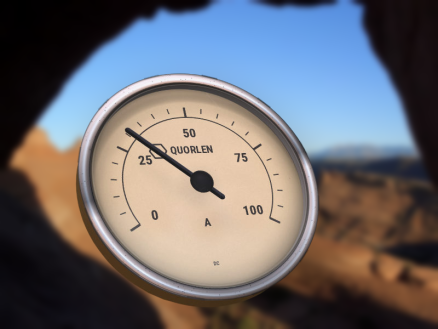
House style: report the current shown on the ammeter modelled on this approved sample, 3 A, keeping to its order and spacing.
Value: 30 A
